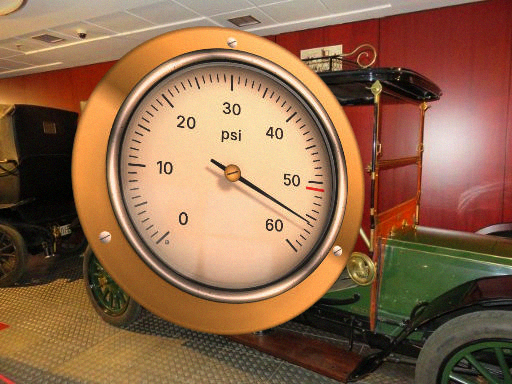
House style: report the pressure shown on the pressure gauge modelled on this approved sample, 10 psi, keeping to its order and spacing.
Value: 56 psi
